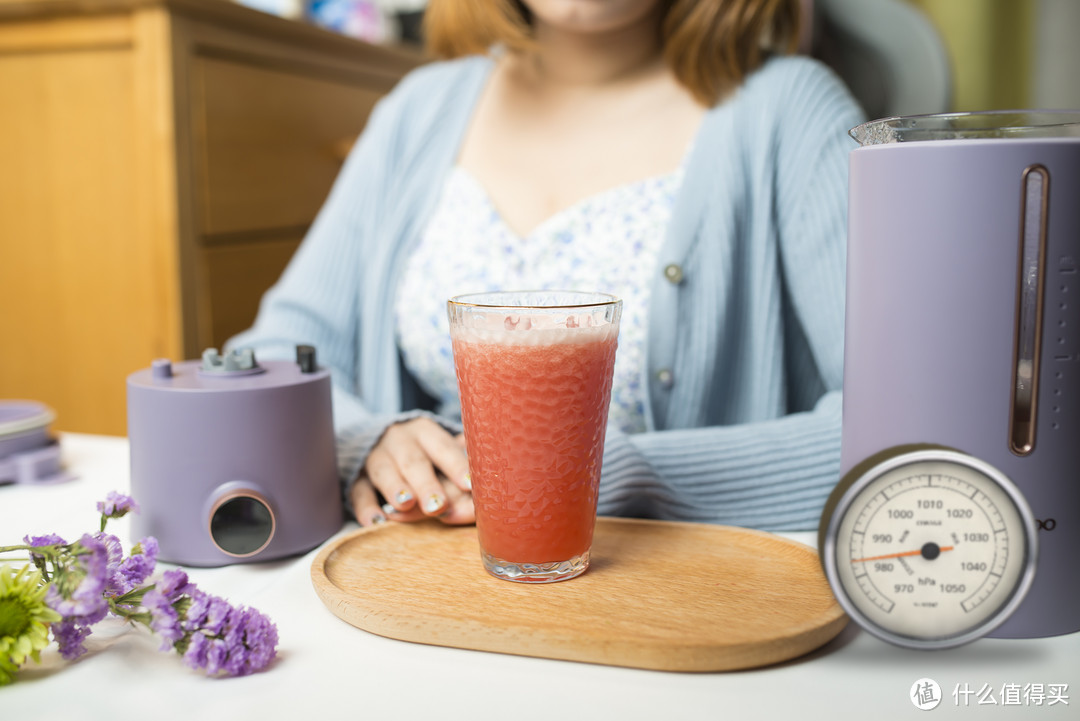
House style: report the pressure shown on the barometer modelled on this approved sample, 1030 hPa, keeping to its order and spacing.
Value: 984 hPa
